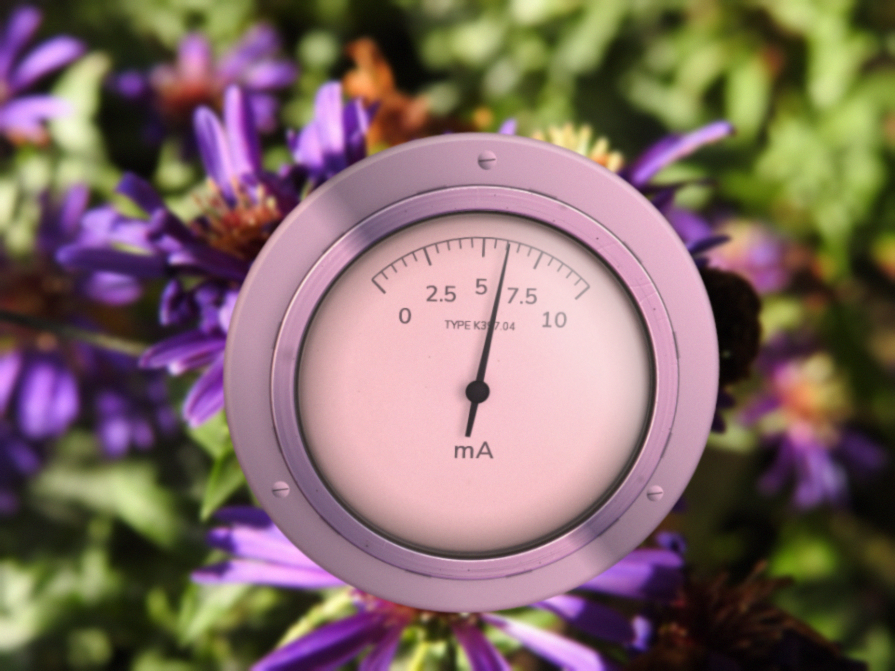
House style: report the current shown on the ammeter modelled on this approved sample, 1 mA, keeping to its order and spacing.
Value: 6 mA
